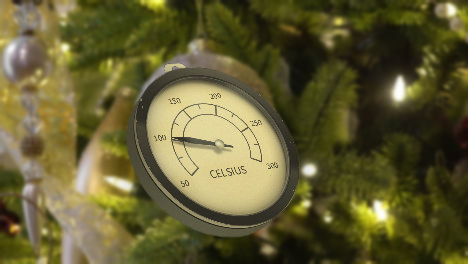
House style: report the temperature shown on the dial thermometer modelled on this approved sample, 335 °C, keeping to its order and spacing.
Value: 100 °C
